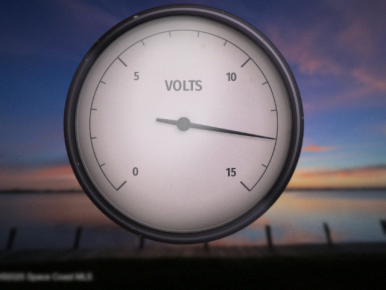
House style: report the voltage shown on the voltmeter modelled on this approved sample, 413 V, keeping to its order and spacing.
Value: 13 V
